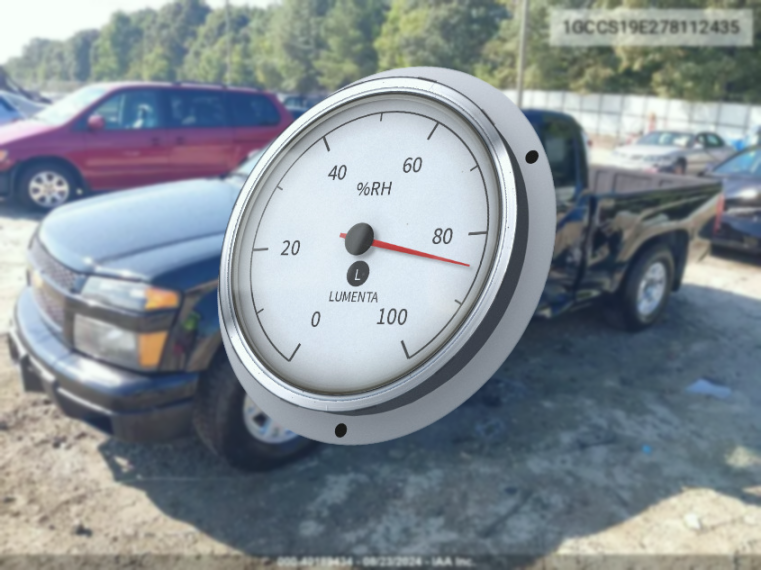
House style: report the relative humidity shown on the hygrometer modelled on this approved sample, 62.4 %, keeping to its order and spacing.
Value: 85 %
